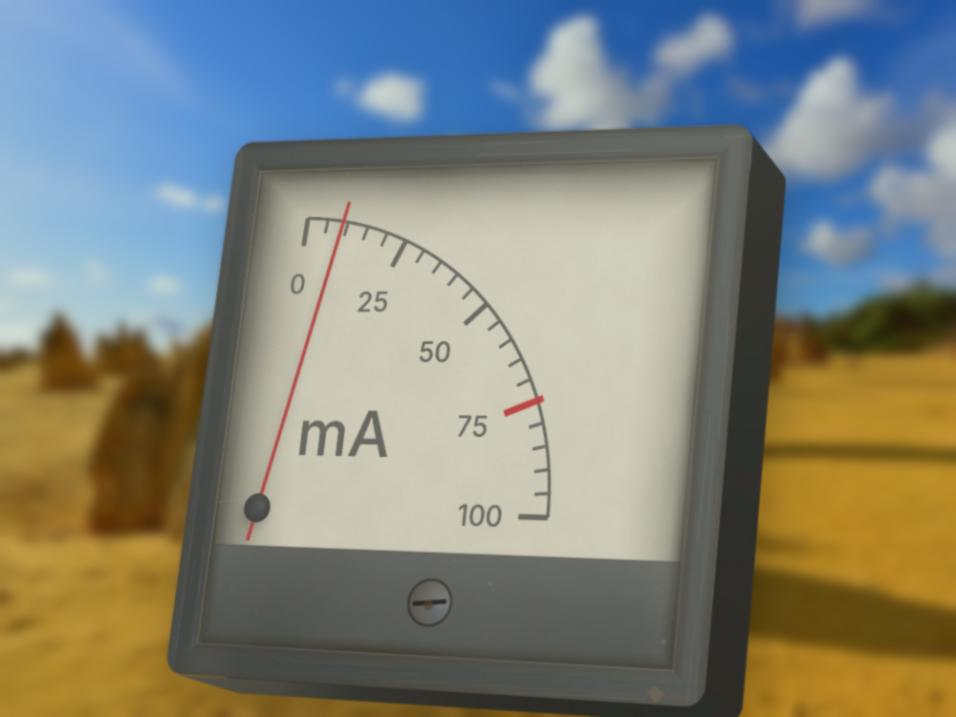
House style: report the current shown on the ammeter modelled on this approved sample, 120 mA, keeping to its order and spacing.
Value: 10 mA
